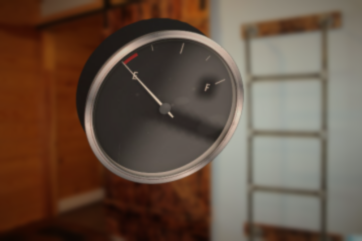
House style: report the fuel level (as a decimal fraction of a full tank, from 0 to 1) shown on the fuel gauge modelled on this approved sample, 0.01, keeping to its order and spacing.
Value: 0
